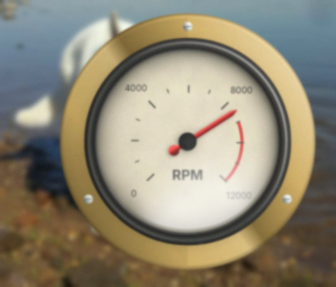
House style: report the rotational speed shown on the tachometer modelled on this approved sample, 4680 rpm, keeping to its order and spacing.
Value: 8500 rpm
